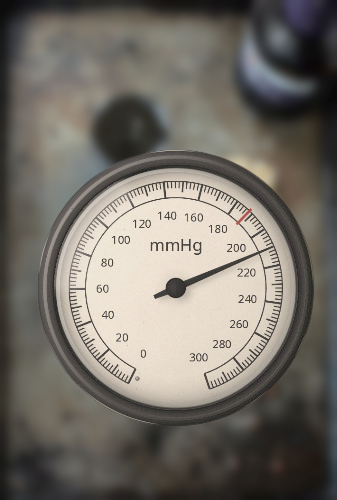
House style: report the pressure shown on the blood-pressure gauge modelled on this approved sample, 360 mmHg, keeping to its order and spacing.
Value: 210 mmHg
